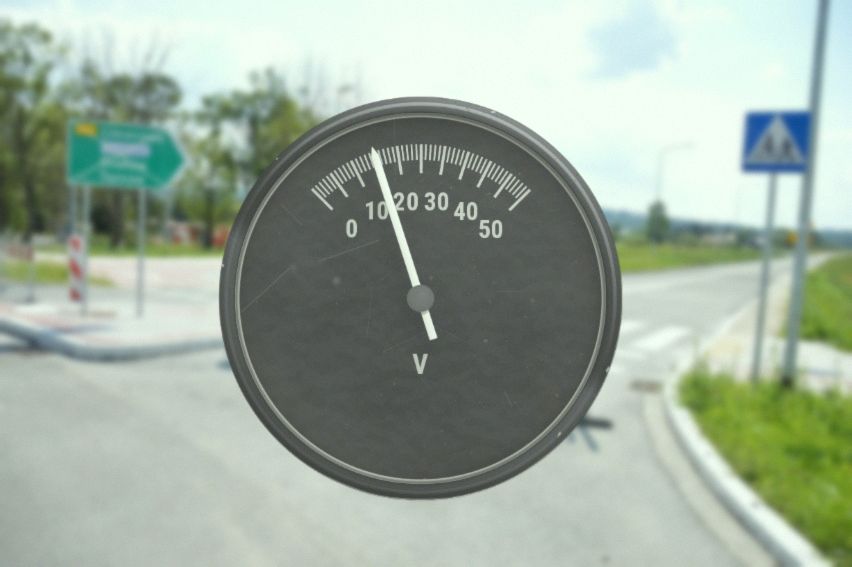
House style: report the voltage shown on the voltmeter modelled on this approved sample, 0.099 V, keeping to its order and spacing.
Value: 15 V
